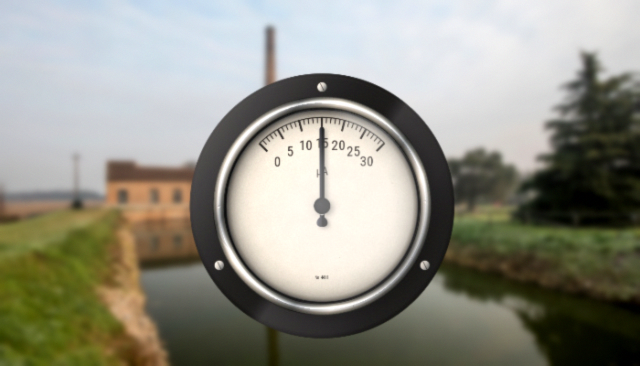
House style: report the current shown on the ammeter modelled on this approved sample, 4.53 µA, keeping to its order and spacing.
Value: 15 µA
